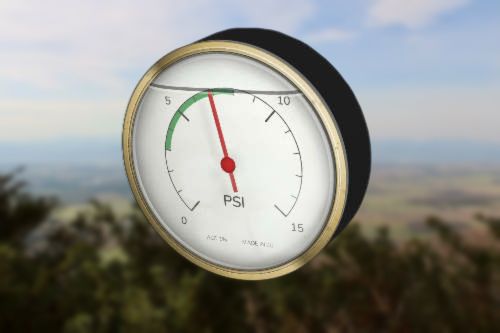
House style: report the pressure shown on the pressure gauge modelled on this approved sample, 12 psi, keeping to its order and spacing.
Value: 7 psi
